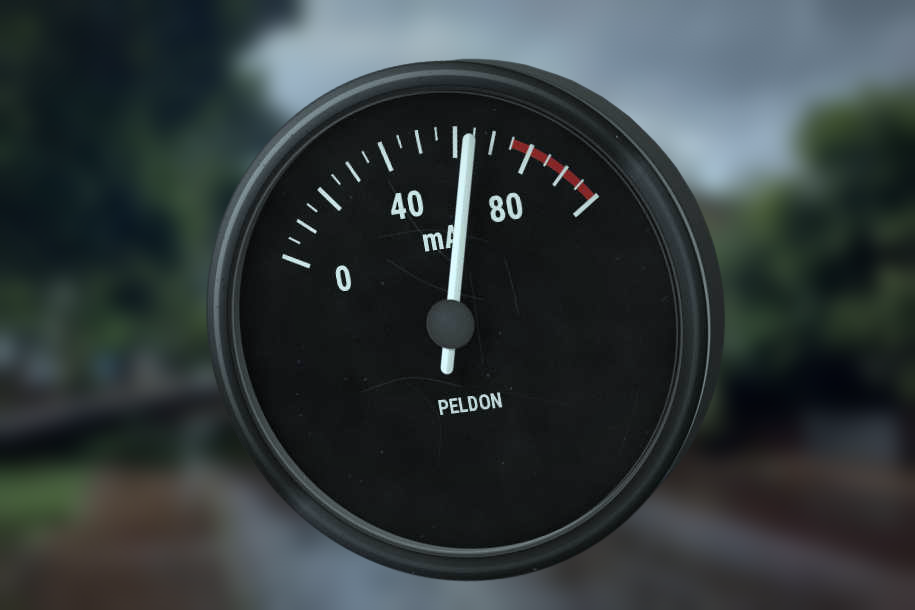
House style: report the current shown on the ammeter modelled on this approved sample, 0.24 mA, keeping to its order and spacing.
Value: 65 mA
